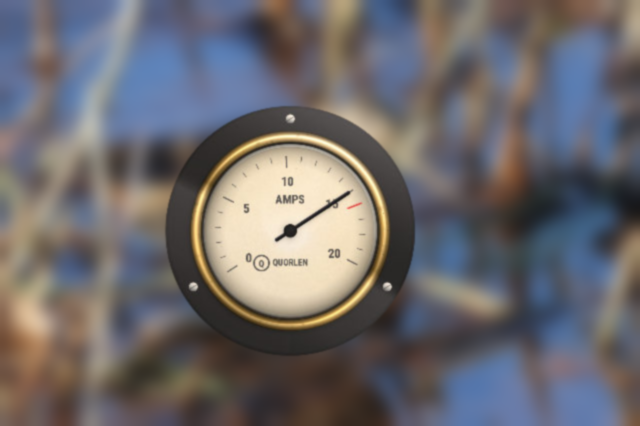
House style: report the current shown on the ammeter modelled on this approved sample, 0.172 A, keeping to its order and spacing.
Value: 15 A
